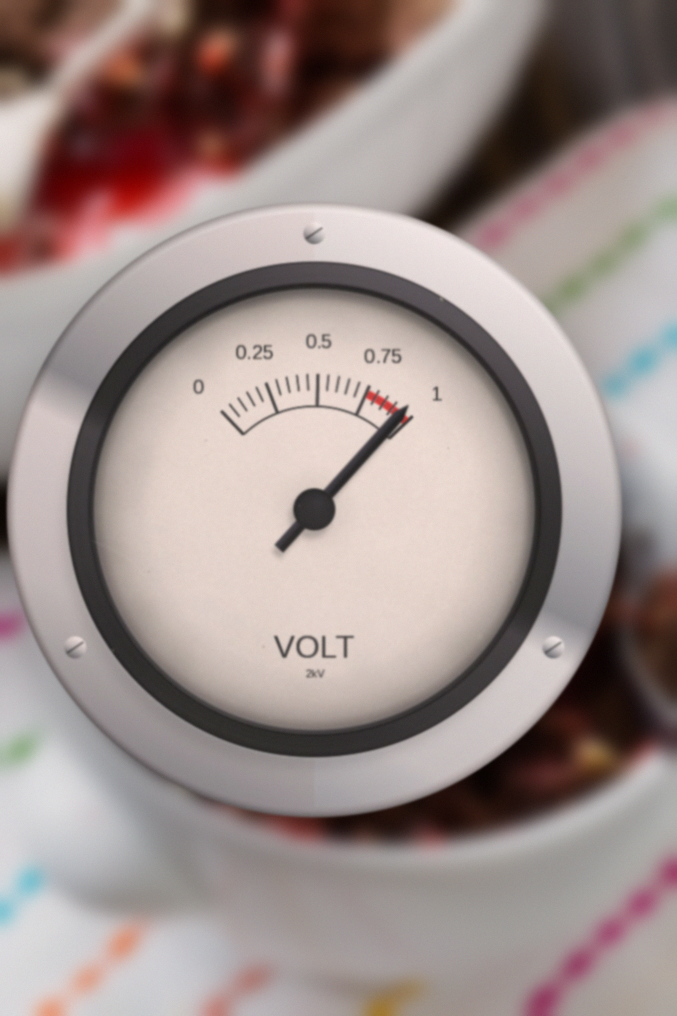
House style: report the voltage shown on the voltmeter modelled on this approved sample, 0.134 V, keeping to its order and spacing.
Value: 0.95 V
